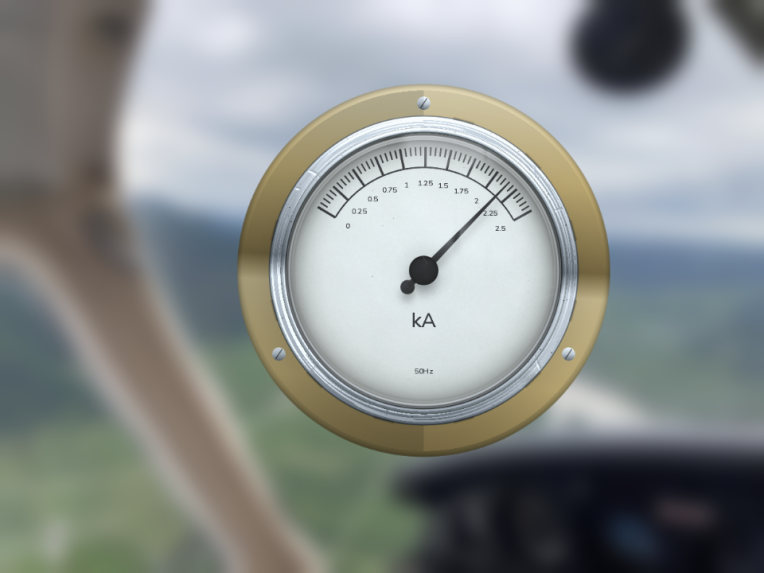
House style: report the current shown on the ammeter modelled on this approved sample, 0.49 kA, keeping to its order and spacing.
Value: 2.15 kA
